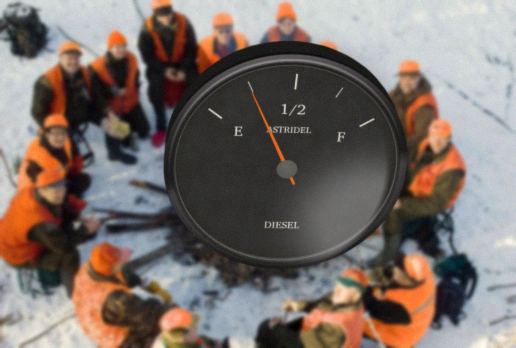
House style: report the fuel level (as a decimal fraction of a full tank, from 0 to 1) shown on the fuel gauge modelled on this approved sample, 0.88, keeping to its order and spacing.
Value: 0.25
